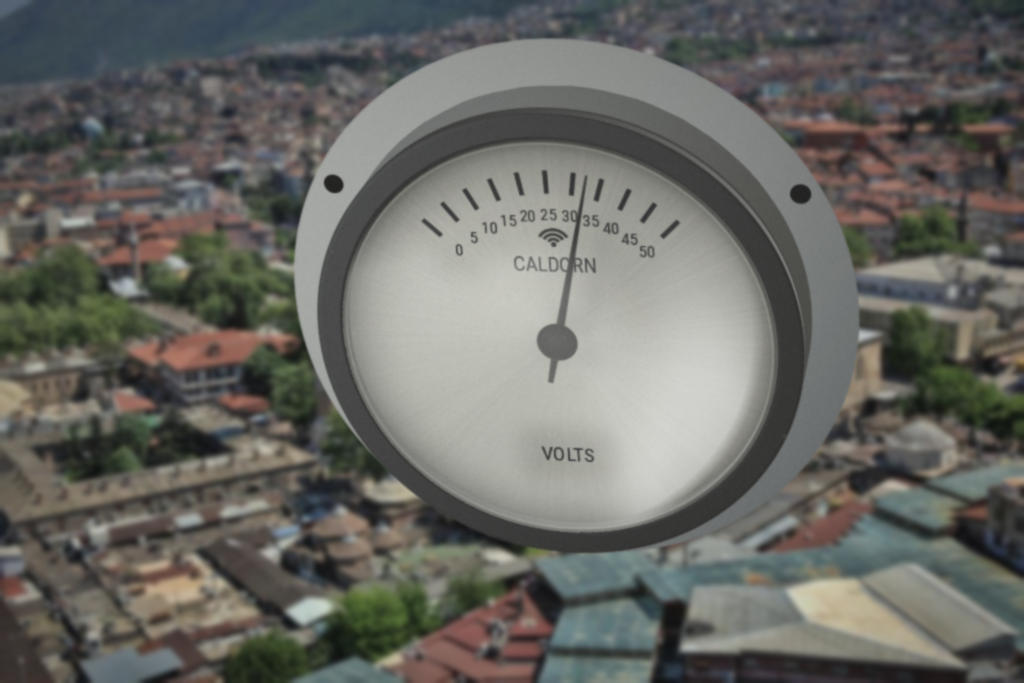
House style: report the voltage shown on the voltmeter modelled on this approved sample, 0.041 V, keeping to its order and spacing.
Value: 32.5 V
